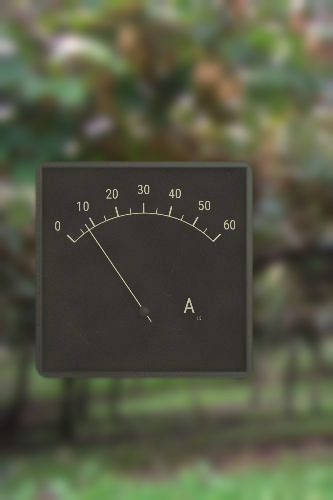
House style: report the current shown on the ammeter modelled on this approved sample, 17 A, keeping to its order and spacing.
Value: 7.5 A
